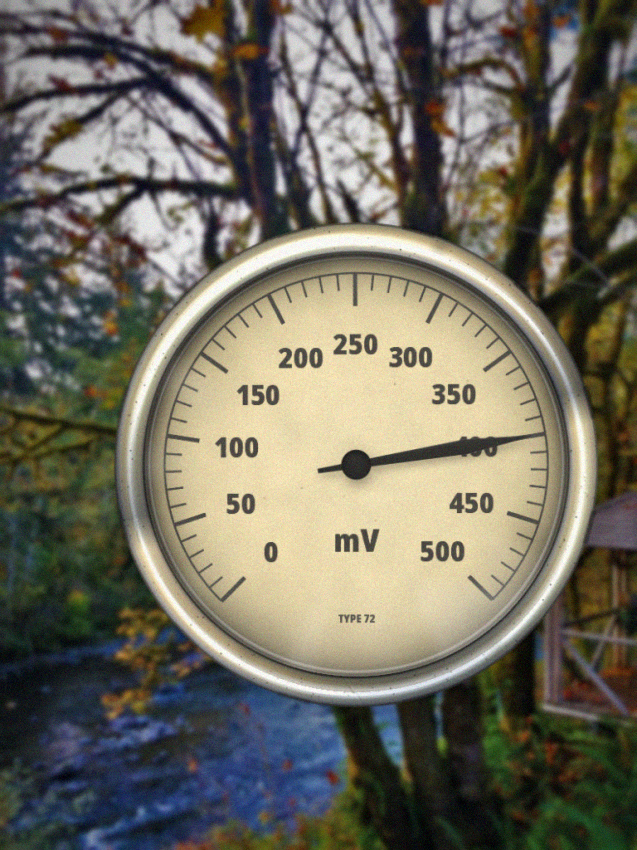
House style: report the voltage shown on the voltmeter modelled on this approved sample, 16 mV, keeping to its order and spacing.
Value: 400 mV
